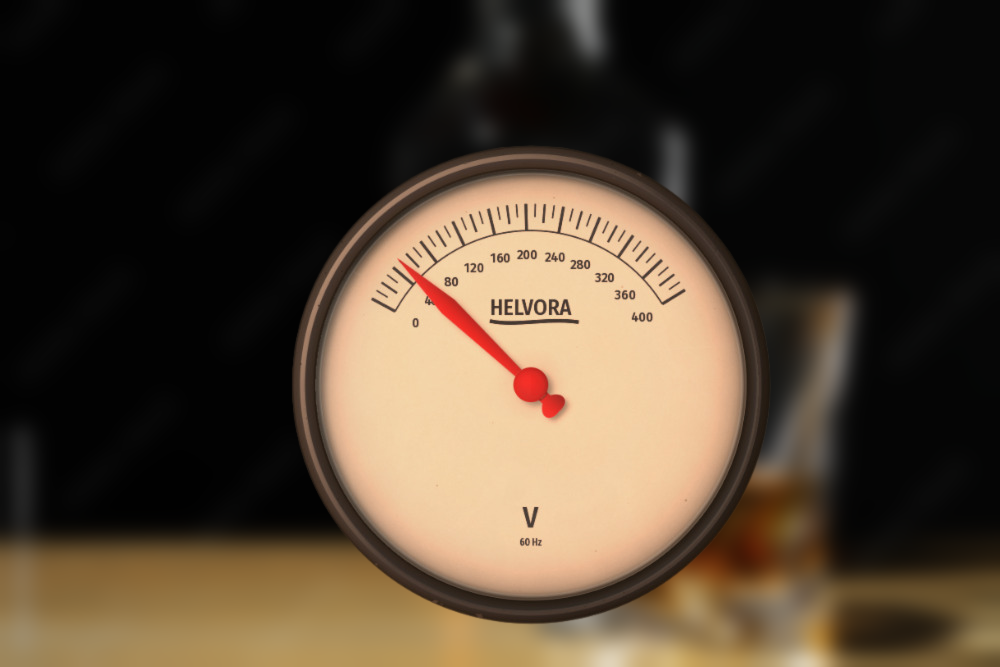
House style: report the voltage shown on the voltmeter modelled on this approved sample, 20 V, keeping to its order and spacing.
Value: 50 V
